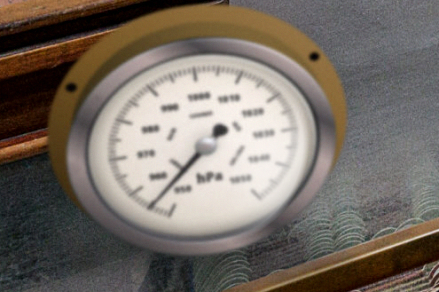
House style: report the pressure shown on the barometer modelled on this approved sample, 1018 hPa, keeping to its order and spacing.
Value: 955 hPa
